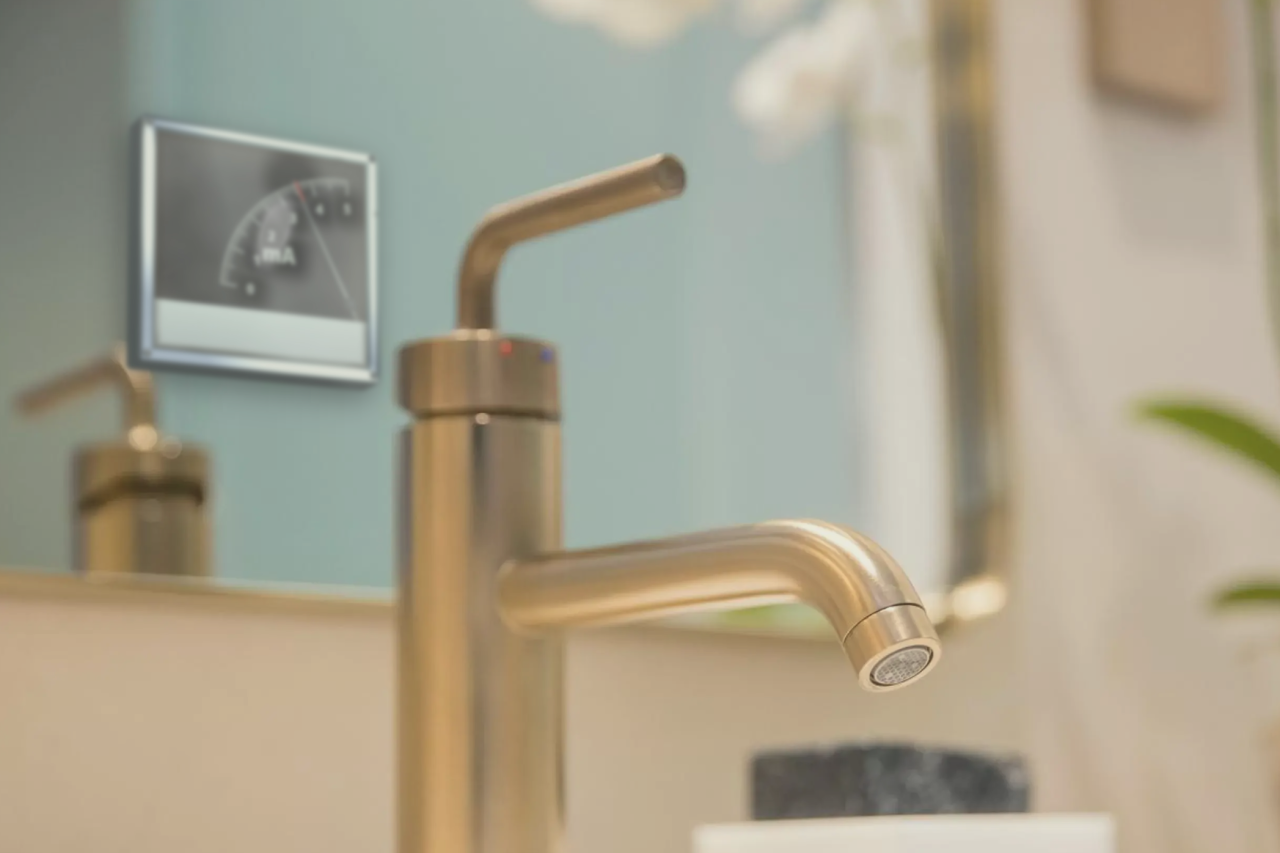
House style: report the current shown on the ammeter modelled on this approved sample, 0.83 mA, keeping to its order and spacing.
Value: 3.5 mA
